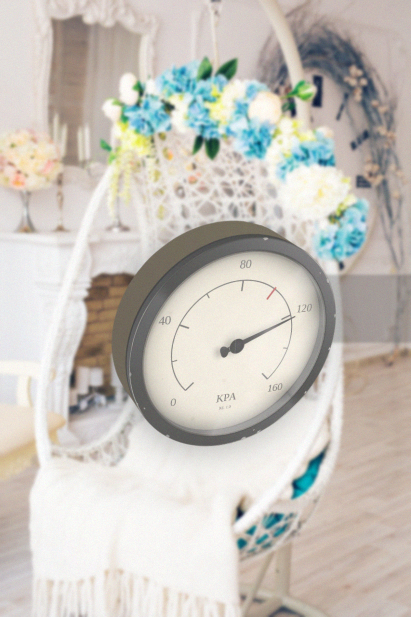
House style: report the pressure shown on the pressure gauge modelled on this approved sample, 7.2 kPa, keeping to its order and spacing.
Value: 120 kPa
